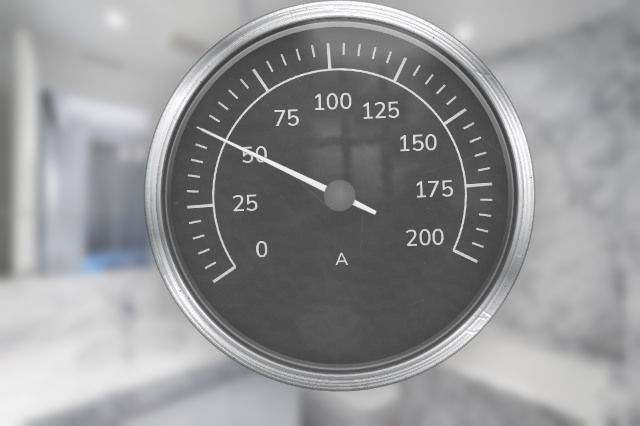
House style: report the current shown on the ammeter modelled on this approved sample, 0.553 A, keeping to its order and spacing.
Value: 50 A
